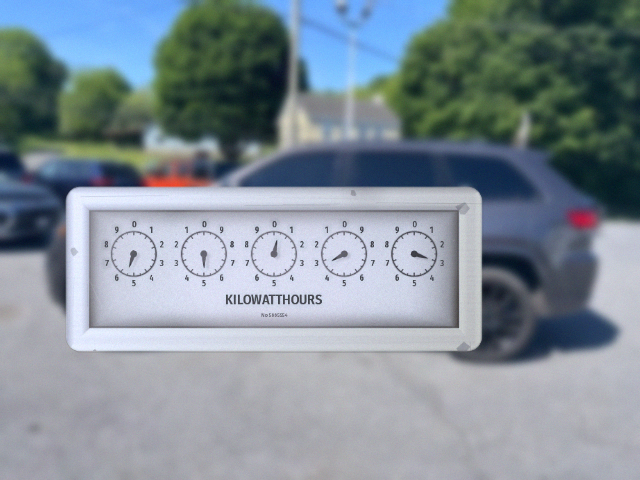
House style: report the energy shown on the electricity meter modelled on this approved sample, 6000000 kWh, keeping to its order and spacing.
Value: 55033 kWh
